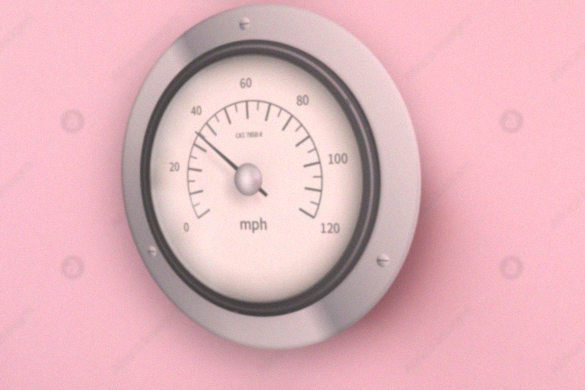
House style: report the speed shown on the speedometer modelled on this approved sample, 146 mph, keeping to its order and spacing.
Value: 35 mph
